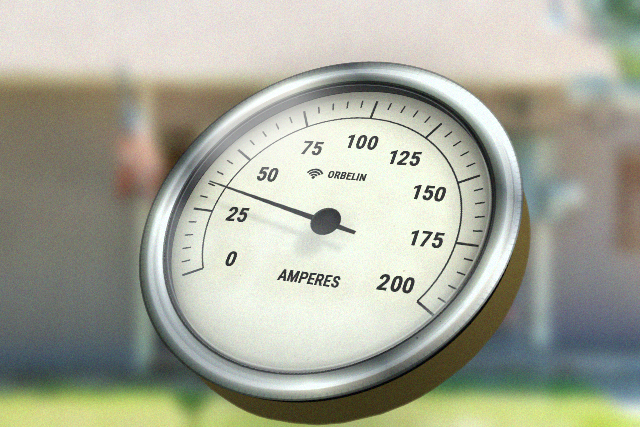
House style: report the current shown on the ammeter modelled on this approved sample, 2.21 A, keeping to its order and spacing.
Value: 35 A
